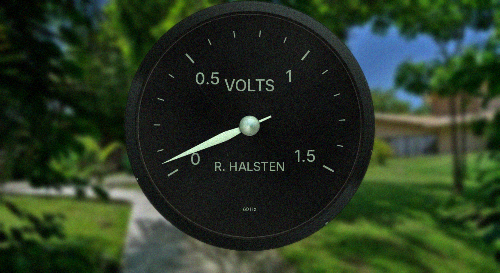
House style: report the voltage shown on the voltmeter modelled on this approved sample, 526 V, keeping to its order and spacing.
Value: 0.05 V
